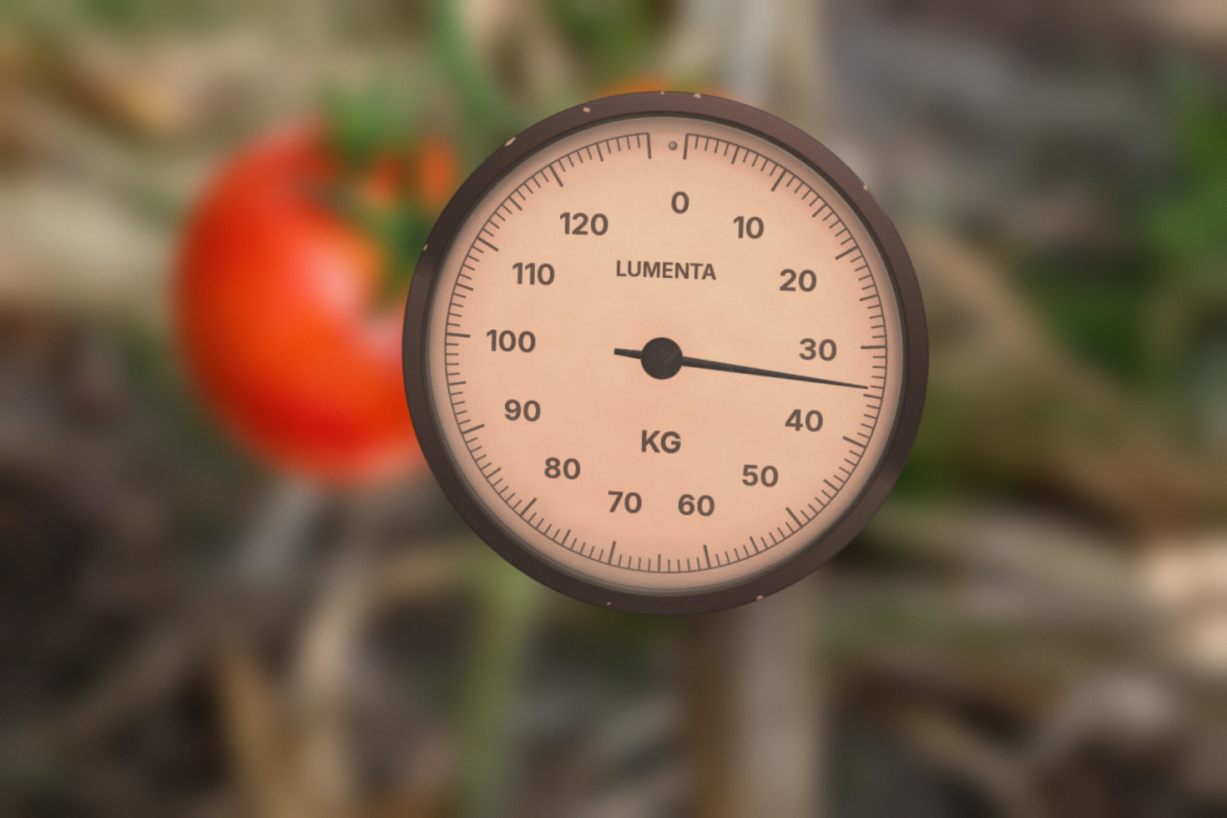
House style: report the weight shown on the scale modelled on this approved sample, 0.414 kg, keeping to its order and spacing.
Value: 34 kg
